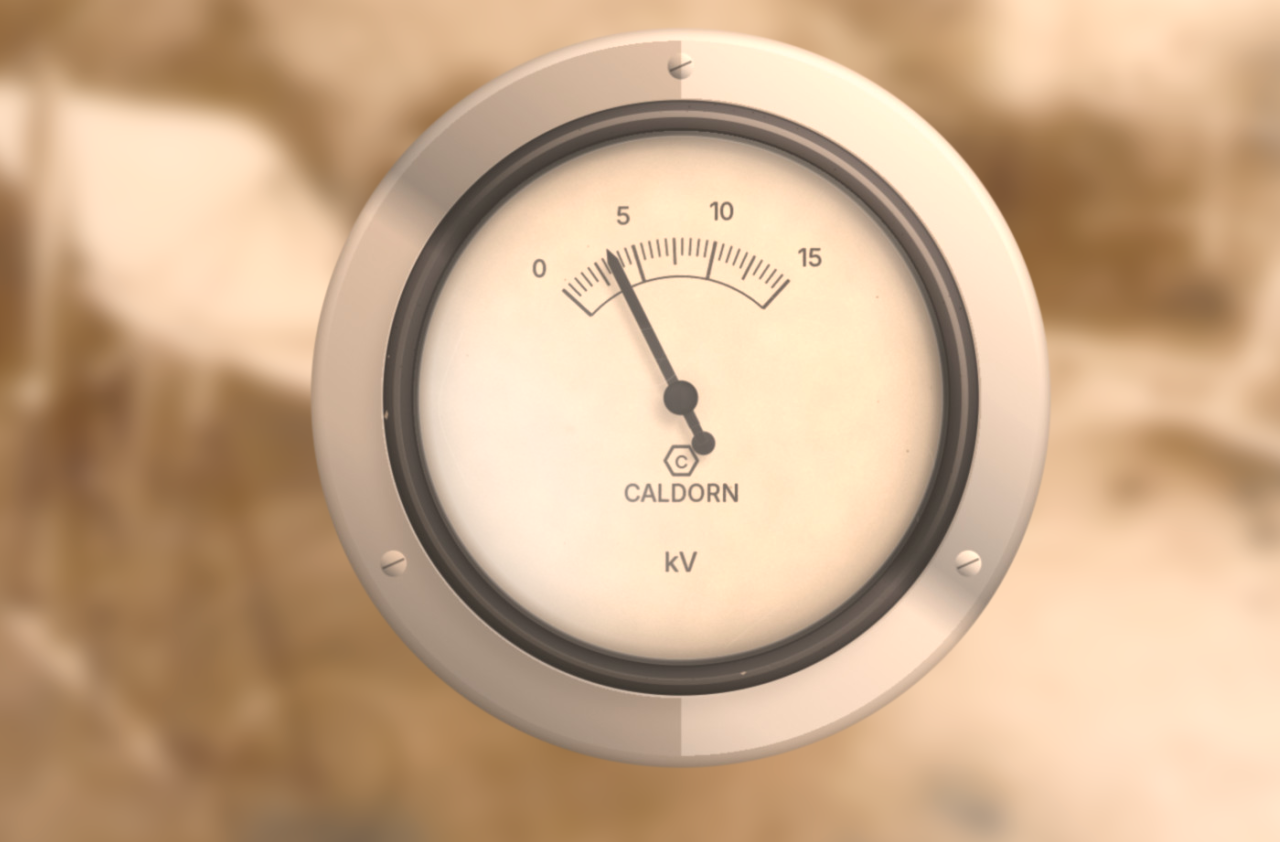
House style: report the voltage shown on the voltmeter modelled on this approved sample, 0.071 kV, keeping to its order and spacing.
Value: 3.5 kV
